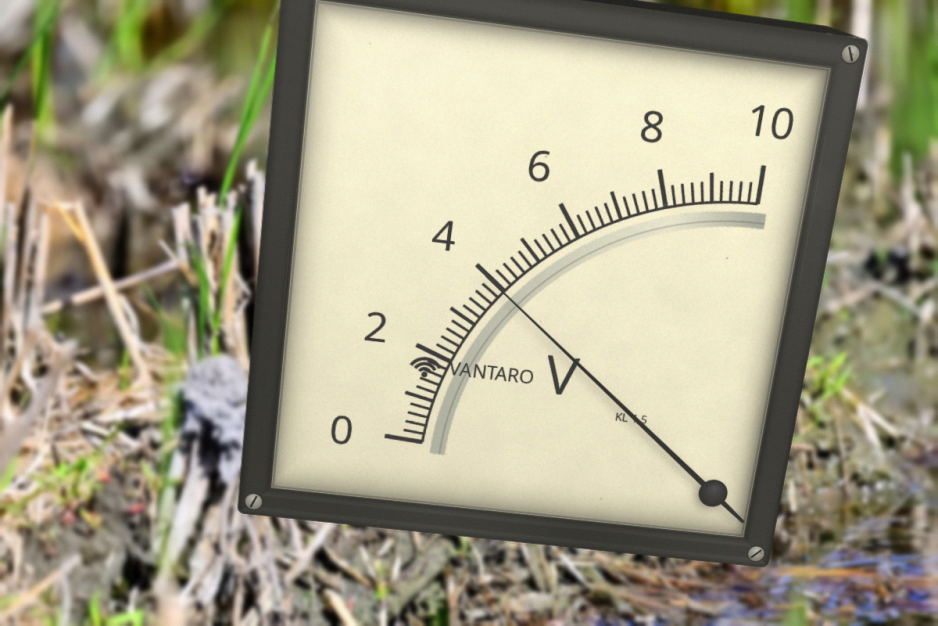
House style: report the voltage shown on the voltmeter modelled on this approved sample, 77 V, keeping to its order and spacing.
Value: 4 V
